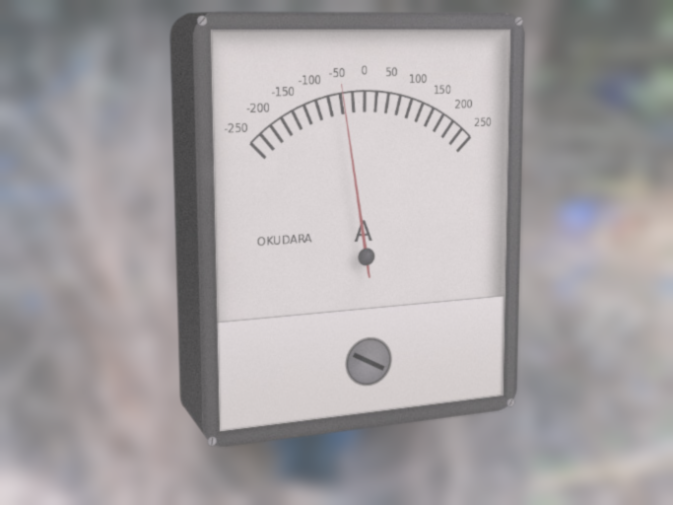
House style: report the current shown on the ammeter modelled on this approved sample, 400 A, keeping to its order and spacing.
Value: -50 A
